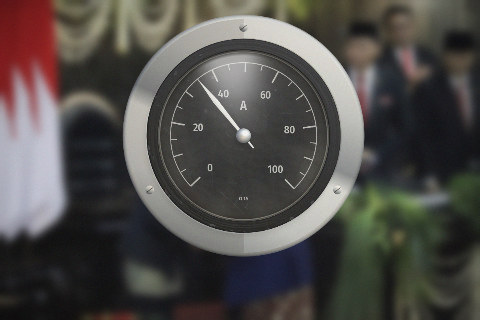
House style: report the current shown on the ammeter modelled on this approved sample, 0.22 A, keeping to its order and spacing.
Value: 35 A
